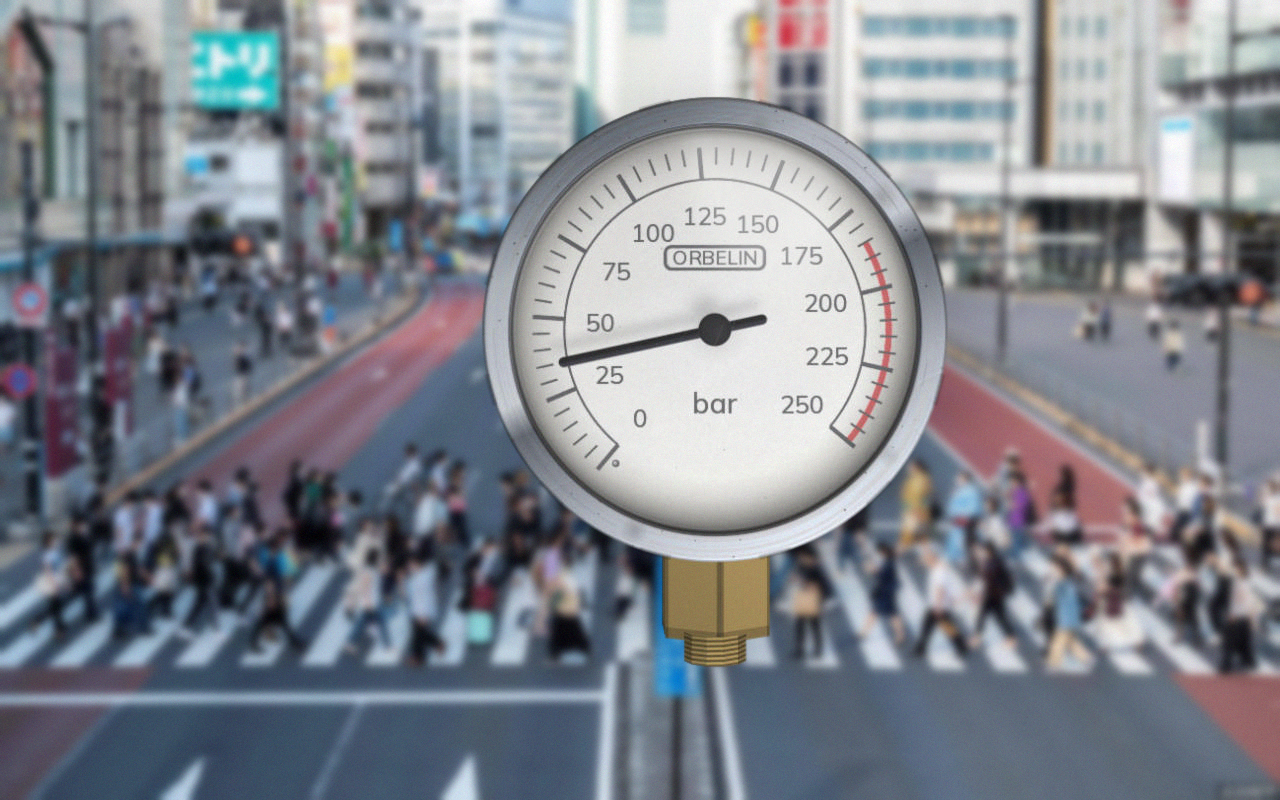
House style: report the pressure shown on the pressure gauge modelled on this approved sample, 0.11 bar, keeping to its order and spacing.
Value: 35 bar
